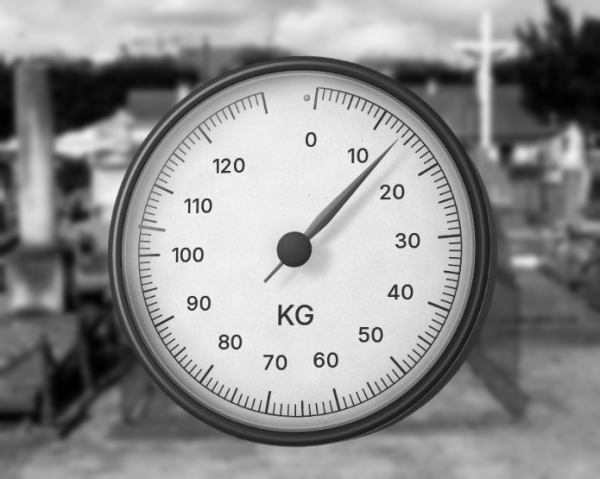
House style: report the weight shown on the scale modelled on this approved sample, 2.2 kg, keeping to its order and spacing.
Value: 14 kg
